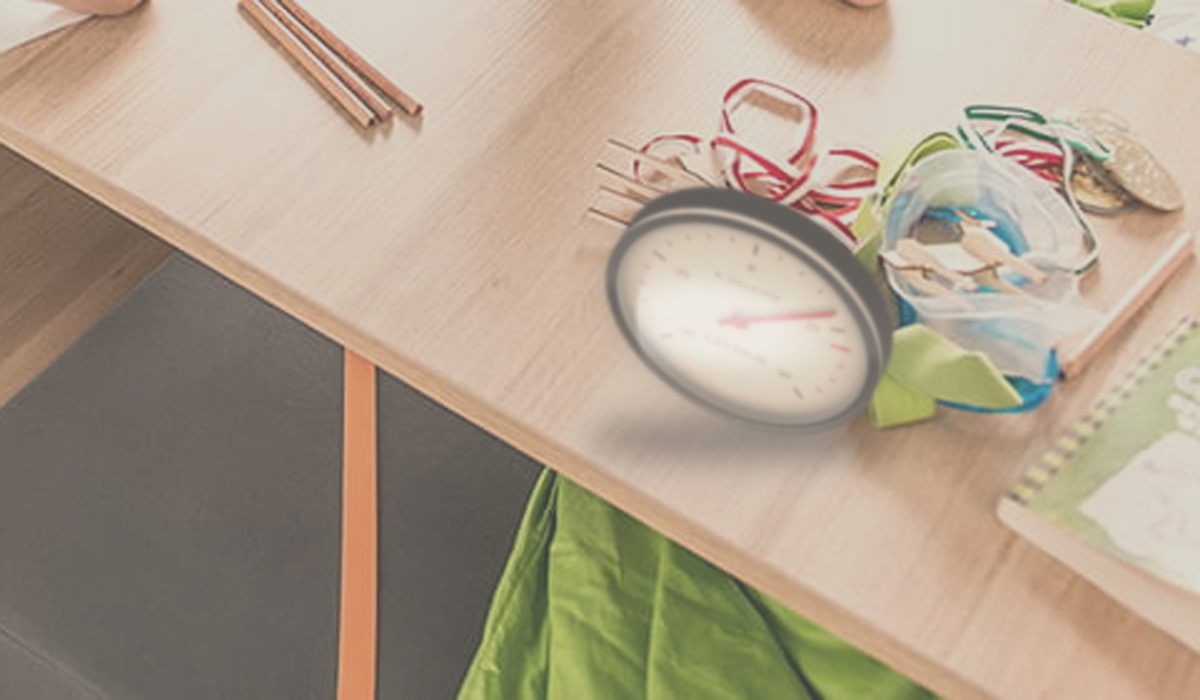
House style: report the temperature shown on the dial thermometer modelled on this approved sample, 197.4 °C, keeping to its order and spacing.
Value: 20 °C
